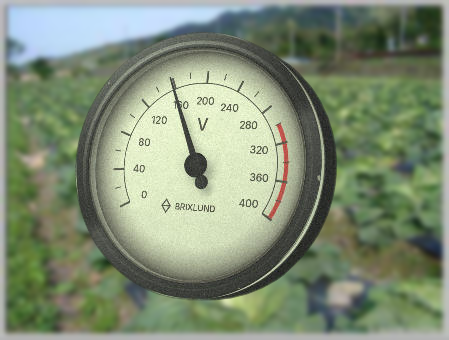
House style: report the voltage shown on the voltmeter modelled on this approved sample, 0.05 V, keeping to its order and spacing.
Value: 160 V
